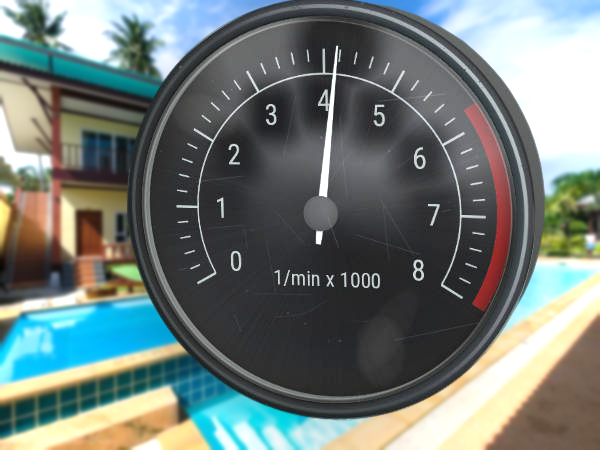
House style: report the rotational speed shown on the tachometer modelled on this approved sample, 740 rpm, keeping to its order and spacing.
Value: 4200 rpm
